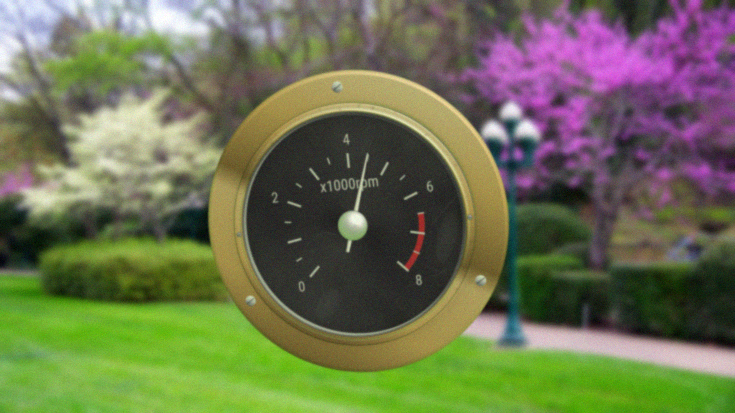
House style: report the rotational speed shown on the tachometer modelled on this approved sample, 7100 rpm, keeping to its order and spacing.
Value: 4500 rpm
